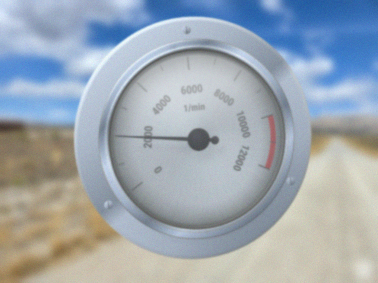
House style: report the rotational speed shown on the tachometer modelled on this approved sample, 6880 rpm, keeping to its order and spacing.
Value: 2000 rpm
